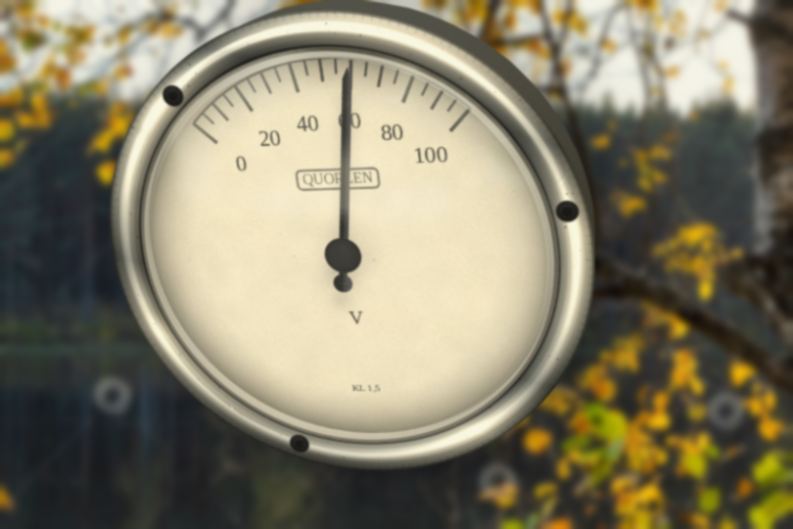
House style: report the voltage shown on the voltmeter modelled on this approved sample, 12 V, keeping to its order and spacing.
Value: 60 V
